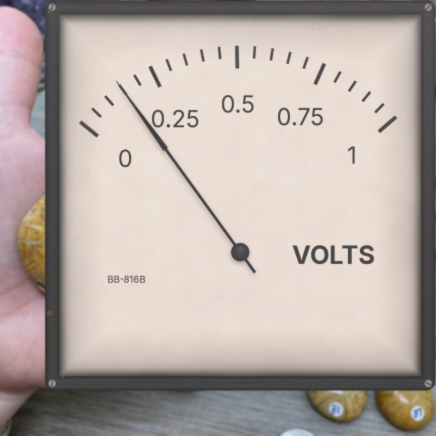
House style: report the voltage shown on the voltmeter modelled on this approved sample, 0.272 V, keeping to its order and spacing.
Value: 0.15 V
